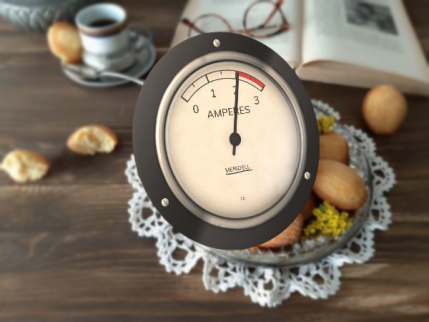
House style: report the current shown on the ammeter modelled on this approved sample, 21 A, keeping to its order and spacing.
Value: 2 A
